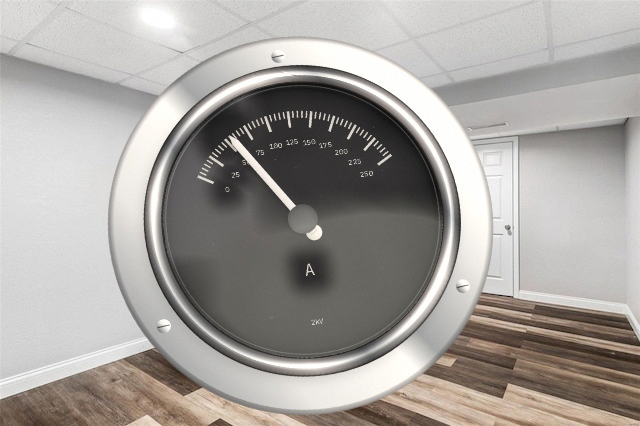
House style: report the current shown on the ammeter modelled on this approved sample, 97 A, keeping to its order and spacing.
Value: 55 A
